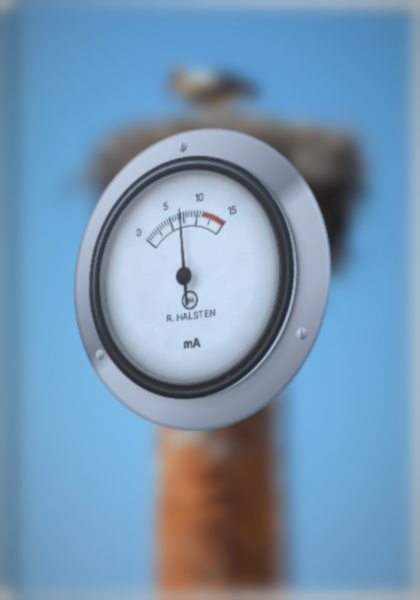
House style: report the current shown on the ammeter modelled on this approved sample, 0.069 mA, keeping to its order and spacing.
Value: 7.5 mA
